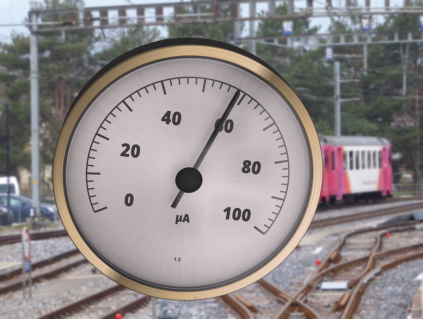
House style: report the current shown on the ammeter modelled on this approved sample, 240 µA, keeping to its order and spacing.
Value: 58 µA
